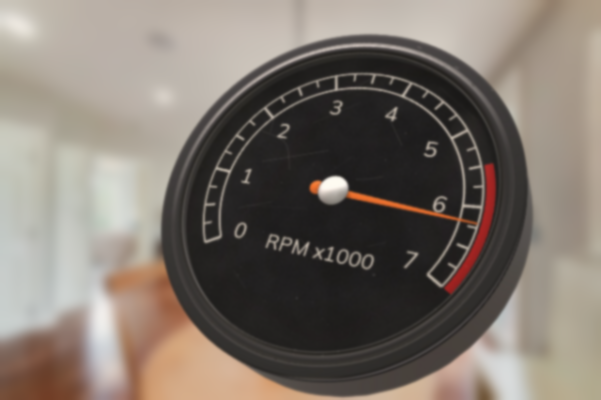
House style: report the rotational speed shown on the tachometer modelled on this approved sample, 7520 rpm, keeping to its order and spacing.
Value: 6250 rpm
